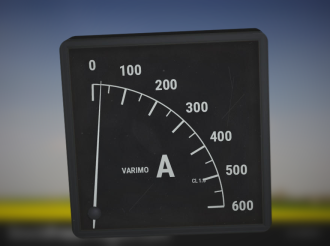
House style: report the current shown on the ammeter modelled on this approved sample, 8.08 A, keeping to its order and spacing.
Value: 25 A
